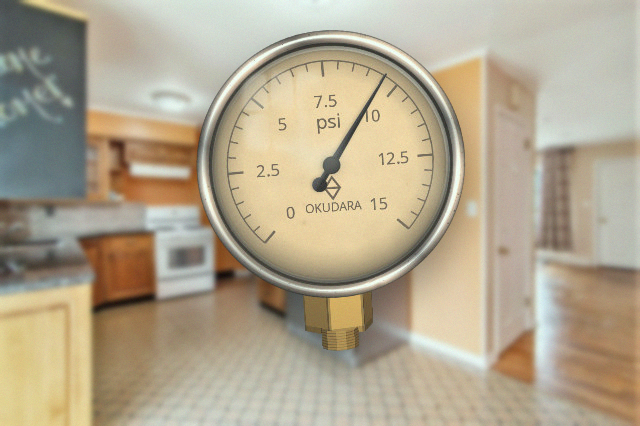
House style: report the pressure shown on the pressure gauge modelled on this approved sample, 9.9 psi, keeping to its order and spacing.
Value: 9.5 psi
